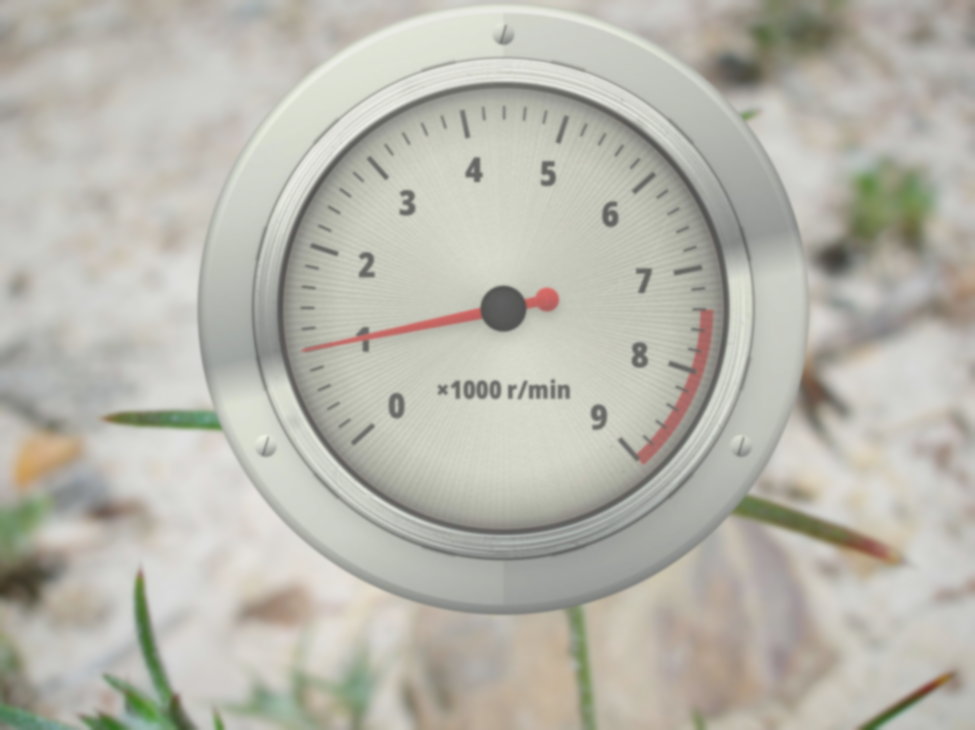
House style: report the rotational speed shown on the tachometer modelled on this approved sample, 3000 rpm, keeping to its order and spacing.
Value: 1000 rpm
